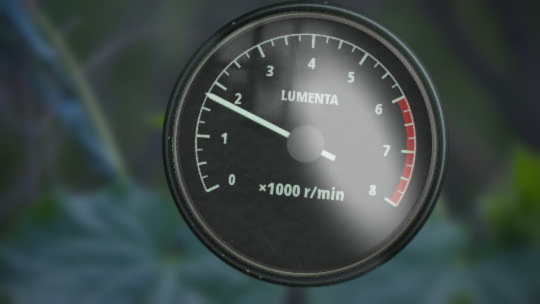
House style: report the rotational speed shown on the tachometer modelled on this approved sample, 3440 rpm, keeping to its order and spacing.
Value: 1750 rpm
